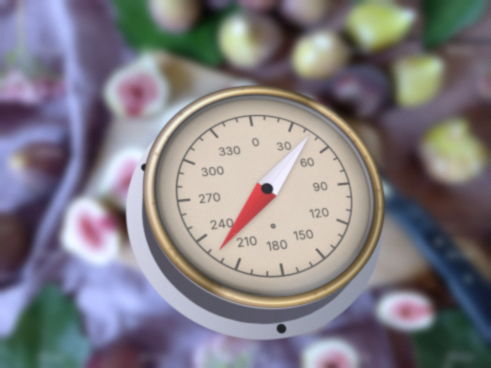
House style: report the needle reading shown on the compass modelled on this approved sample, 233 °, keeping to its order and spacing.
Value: 225 °
